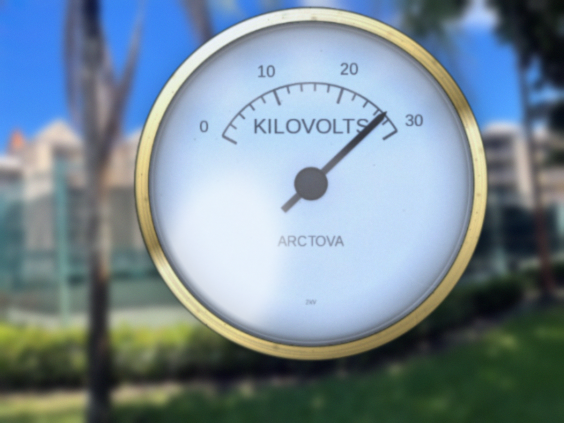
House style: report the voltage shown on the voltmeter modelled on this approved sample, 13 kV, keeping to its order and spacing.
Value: 27 kV
